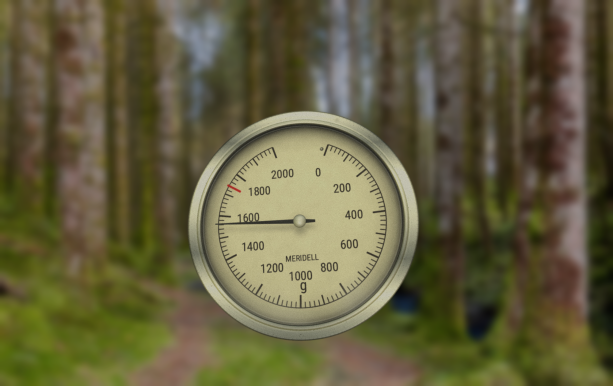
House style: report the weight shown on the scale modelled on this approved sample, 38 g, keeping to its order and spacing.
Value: 1560 g
